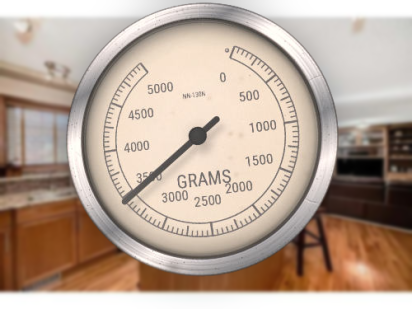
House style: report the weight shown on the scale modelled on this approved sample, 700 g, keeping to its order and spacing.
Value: 3450 g
